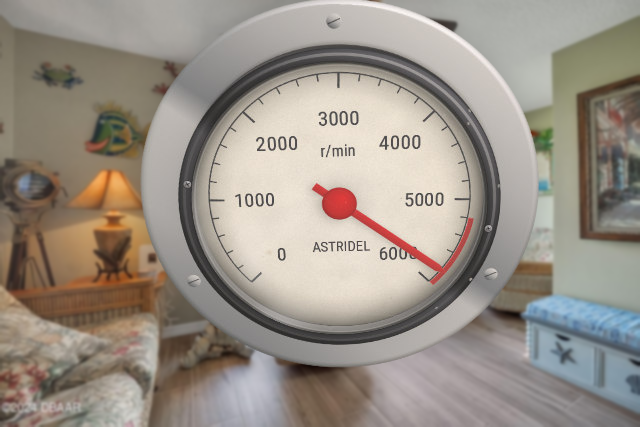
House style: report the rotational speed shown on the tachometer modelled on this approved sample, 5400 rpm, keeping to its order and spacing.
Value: 5800 rpm
